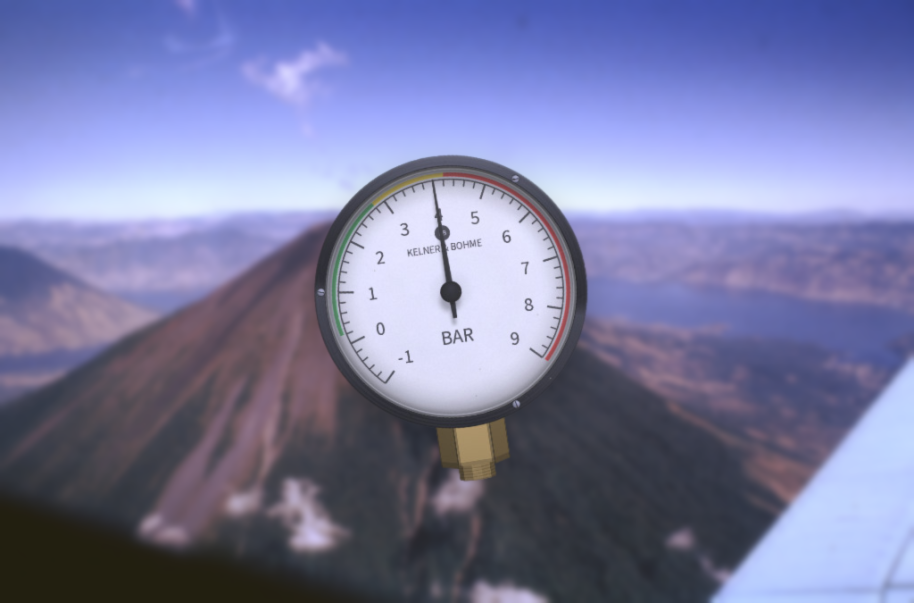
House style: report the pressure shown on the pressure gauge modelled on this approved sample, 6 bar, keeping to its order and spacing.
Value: 4 bar
